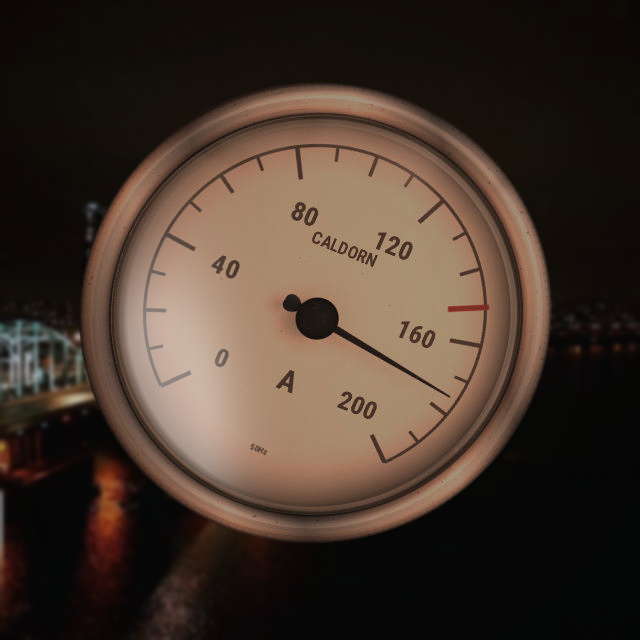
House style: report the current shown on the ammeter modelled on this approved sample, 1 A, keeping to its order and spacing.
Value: 175 A
